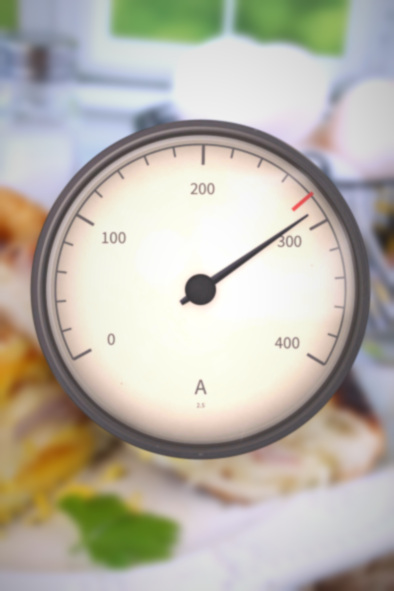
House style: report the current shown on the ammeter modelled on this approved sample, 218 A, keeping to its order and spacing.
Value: 290 A
